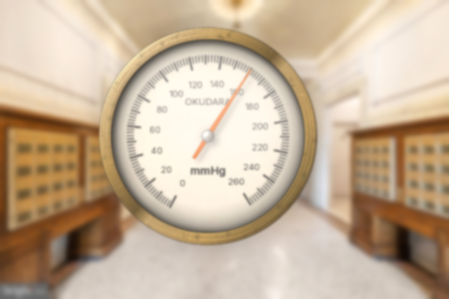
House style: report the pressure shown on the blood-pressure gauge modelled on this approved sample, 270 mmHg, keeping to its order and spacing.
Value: 160 mmHg
